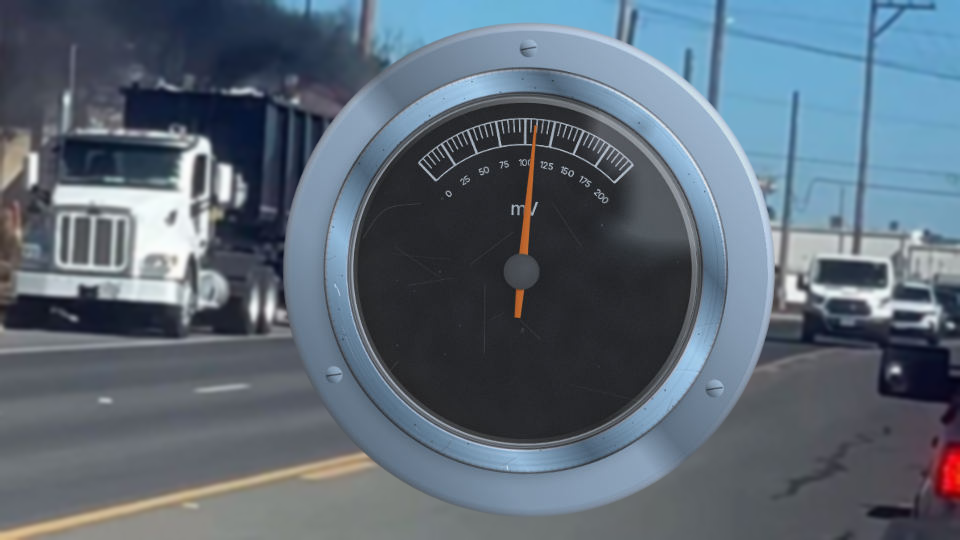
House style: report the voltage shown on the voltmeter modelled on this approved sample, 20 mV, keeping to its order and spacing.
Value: 110 mV
